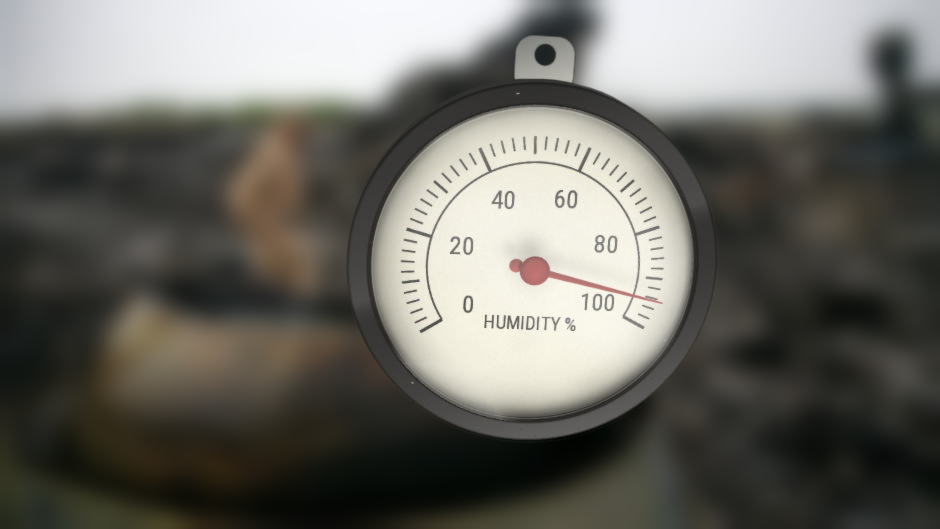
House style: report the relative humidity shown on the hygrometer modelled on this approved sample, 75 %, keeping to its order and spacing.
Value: 94 %
